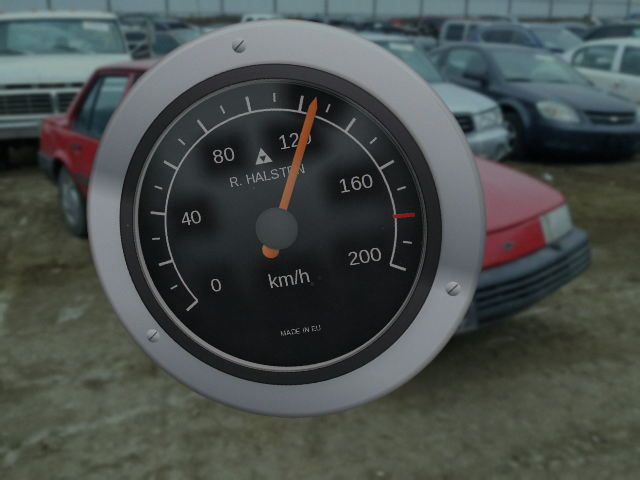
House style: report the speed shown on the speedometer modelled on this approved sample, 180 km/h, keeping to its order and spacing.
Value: 125 km/h
